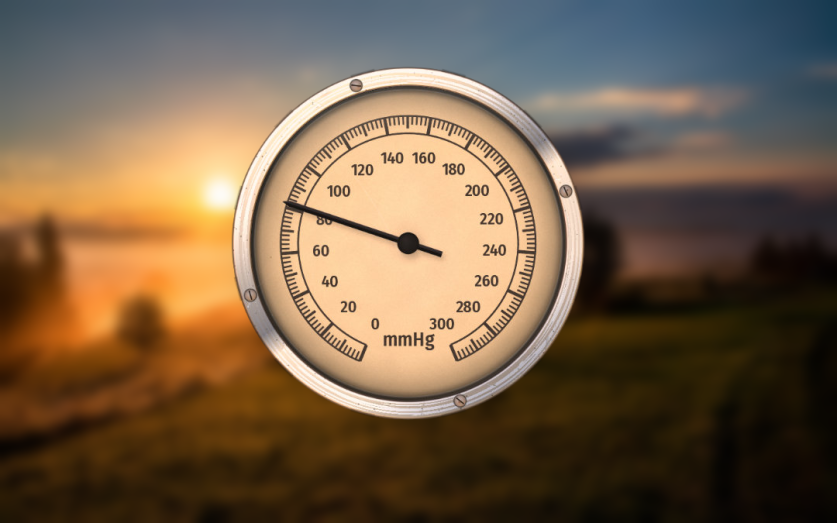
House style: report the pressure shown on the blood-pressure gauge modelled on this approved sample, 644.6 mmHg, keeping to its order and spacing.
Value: 82 mmHg
